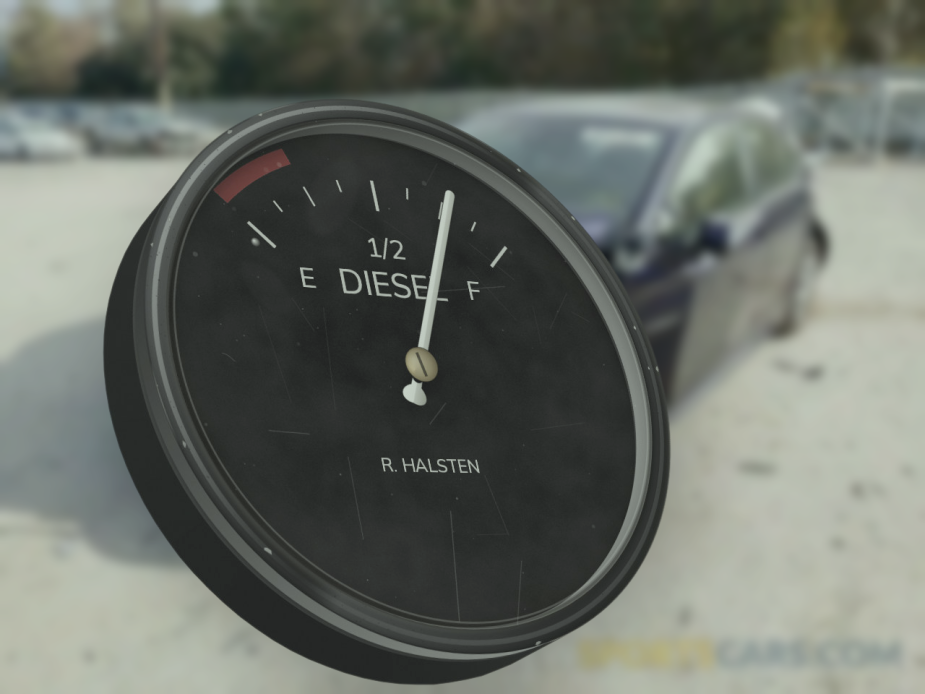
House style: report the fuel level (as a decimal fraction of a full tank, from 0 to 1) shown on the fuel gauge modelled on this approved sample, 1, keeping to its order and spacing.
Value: 0.75
